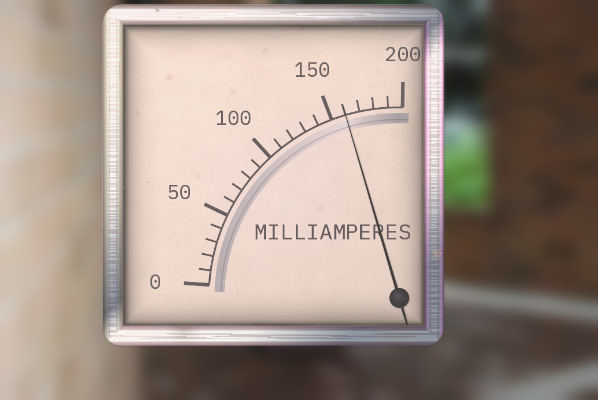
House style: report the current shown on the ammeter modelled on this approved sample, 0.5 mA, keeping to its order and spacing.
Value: 160 mA
